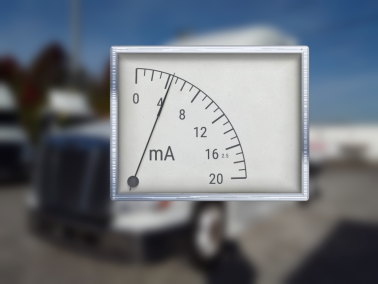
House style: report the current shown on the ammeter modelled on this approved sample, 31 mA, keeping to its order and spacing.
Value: 4.5 mA
